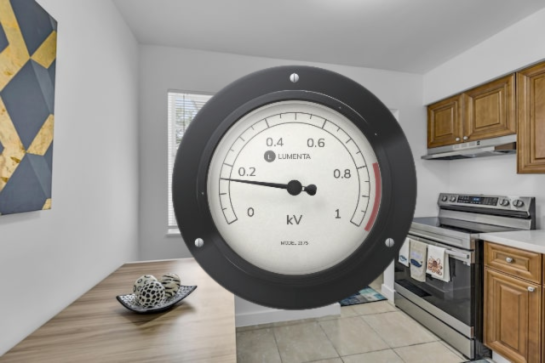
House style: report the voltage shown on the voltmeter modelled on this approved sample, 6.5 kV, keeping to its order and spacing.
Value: 0.15 kV
